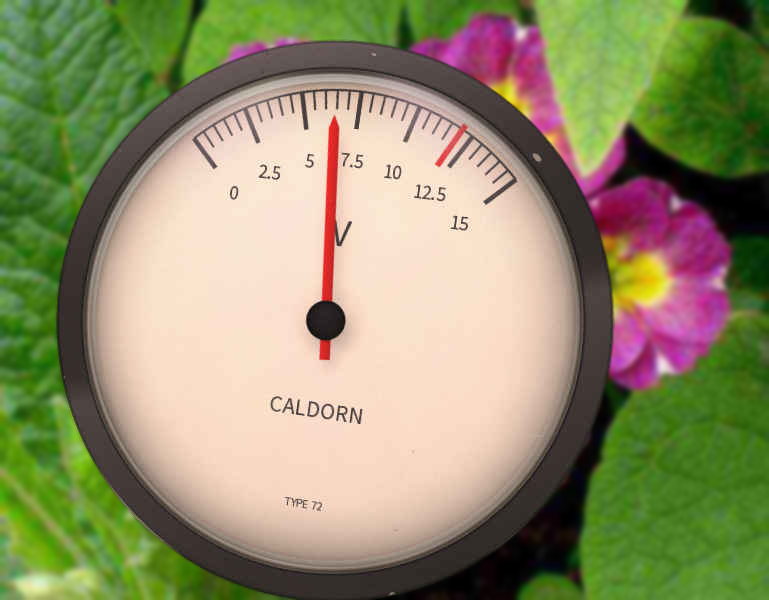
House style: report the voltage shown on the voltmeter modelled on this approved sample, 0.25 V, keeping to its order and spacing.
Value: 6.5 V
